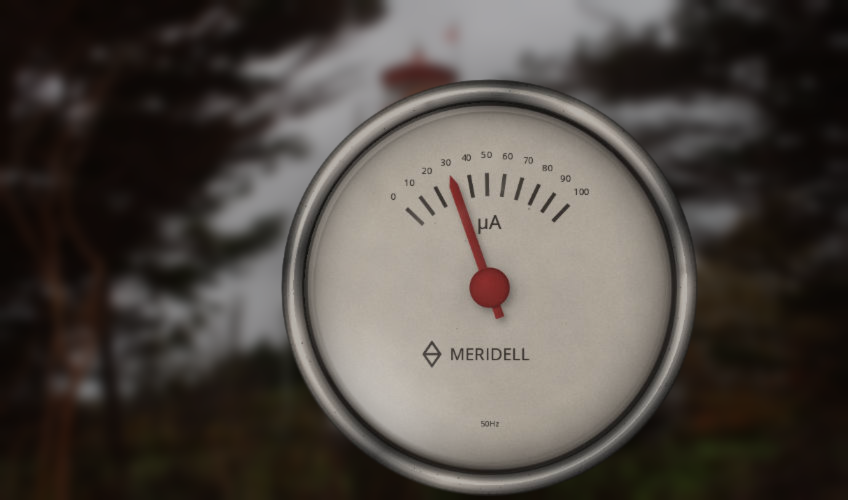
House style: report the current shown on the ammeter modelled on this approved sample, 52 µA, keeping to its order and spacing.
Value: 30 µA
